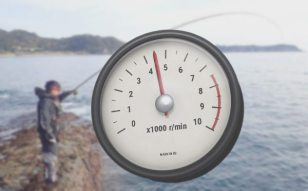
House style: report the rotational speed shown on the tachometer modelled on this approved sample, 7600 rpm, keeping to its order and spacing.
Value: 4500 rpm
